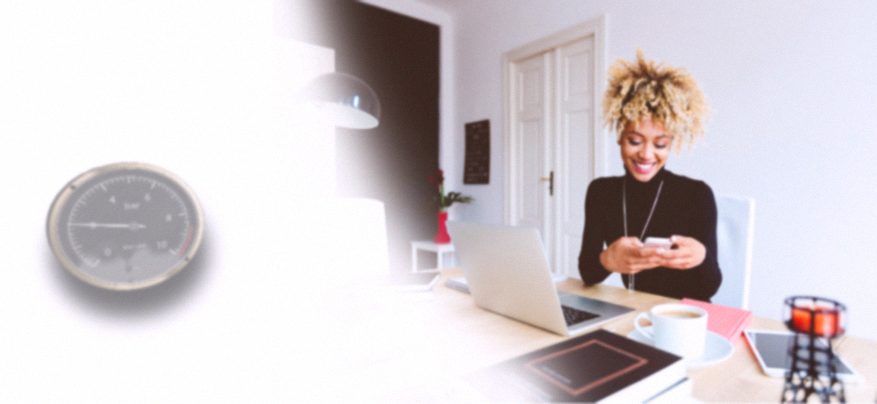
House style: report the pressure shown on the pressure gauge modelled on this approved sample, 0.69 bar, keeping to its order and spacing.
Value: 2 bar
